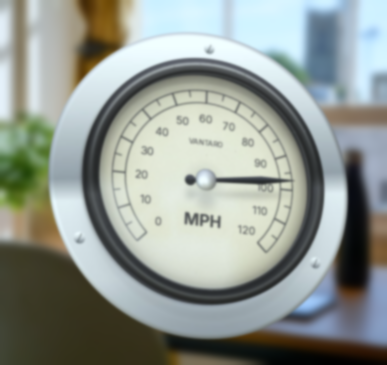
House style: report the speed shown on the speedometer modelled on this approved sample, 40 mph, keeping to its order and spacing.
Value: 97.5 mph
